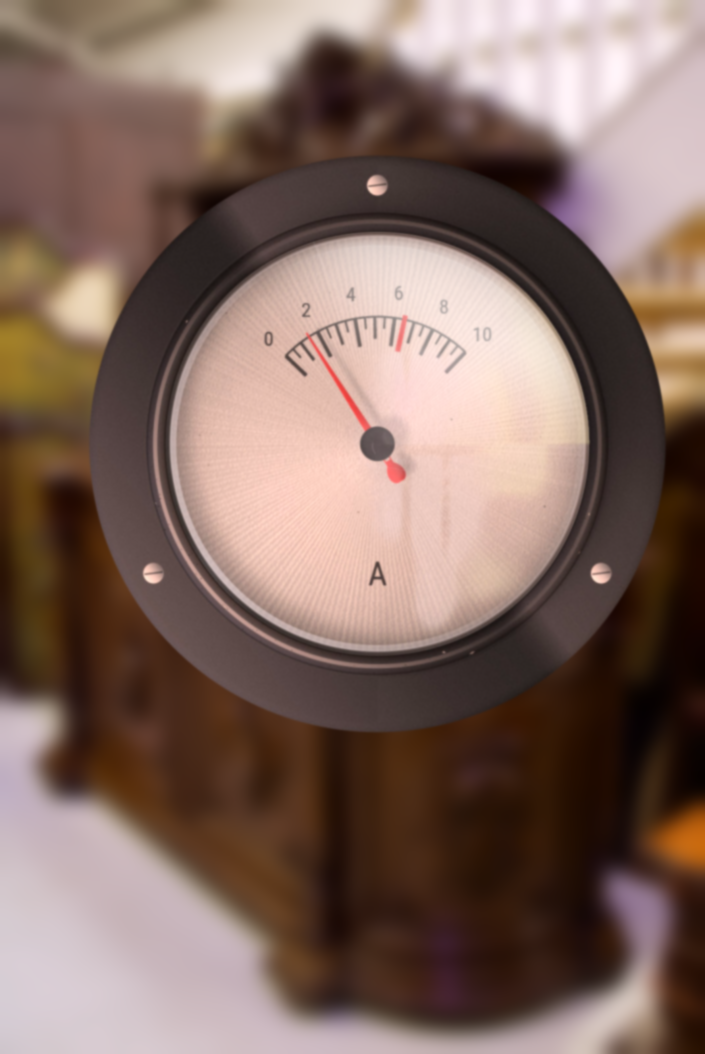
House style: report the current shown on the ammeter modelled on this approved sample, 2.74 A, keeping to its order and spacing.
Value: 1.5 A
